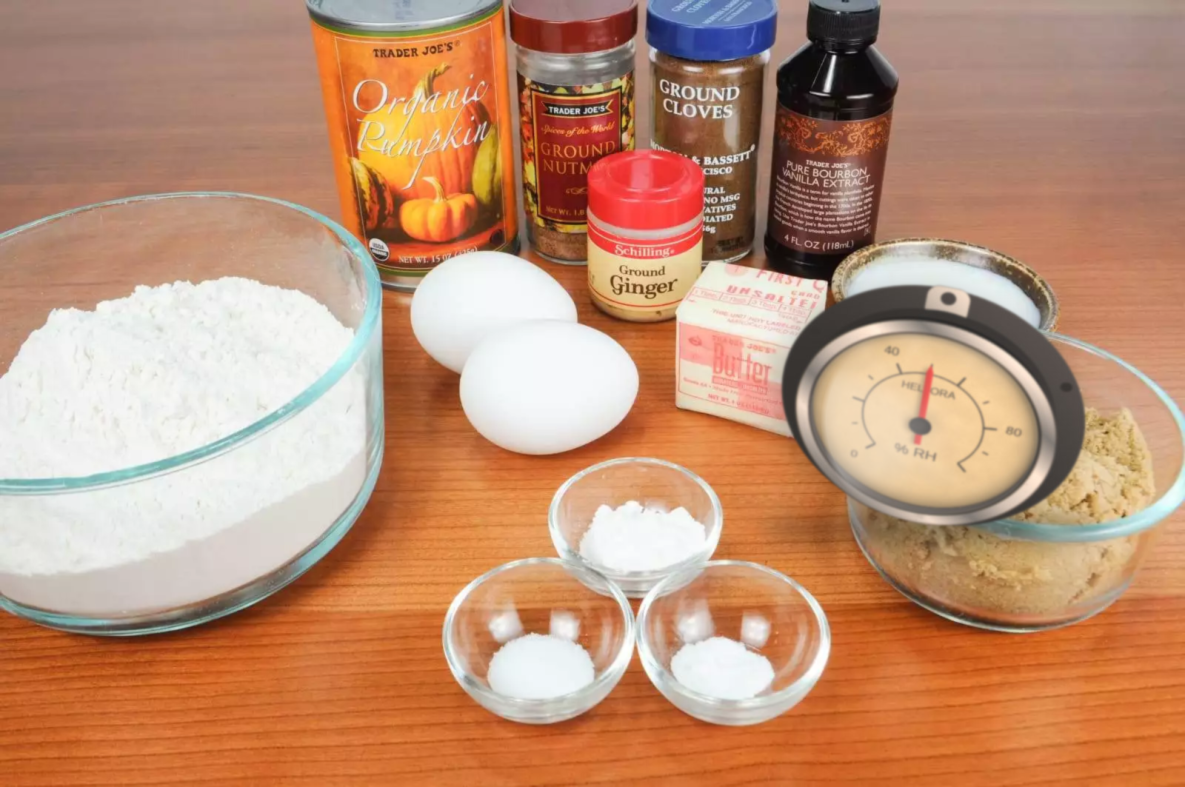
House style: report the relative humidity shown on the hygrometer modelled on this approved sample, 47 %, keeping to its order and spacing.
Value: 50 %
